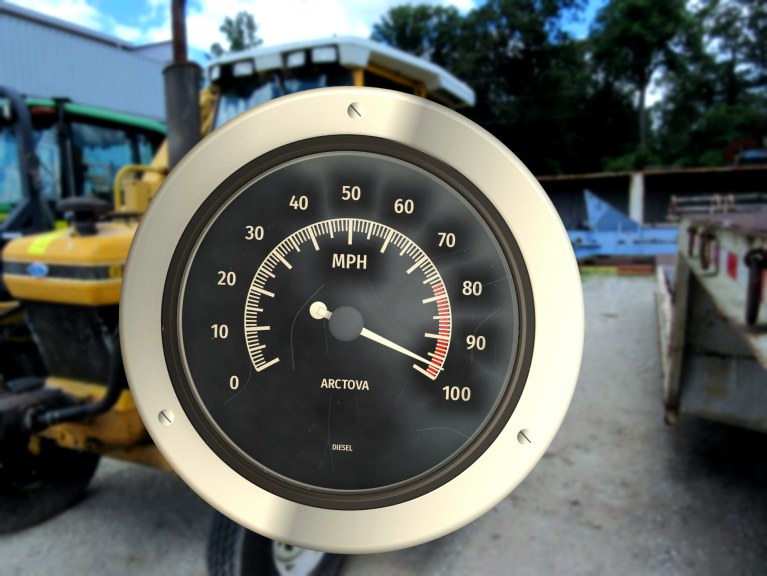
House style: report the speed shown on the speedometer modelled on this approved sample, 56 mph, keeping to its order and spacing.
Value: 97 mph
